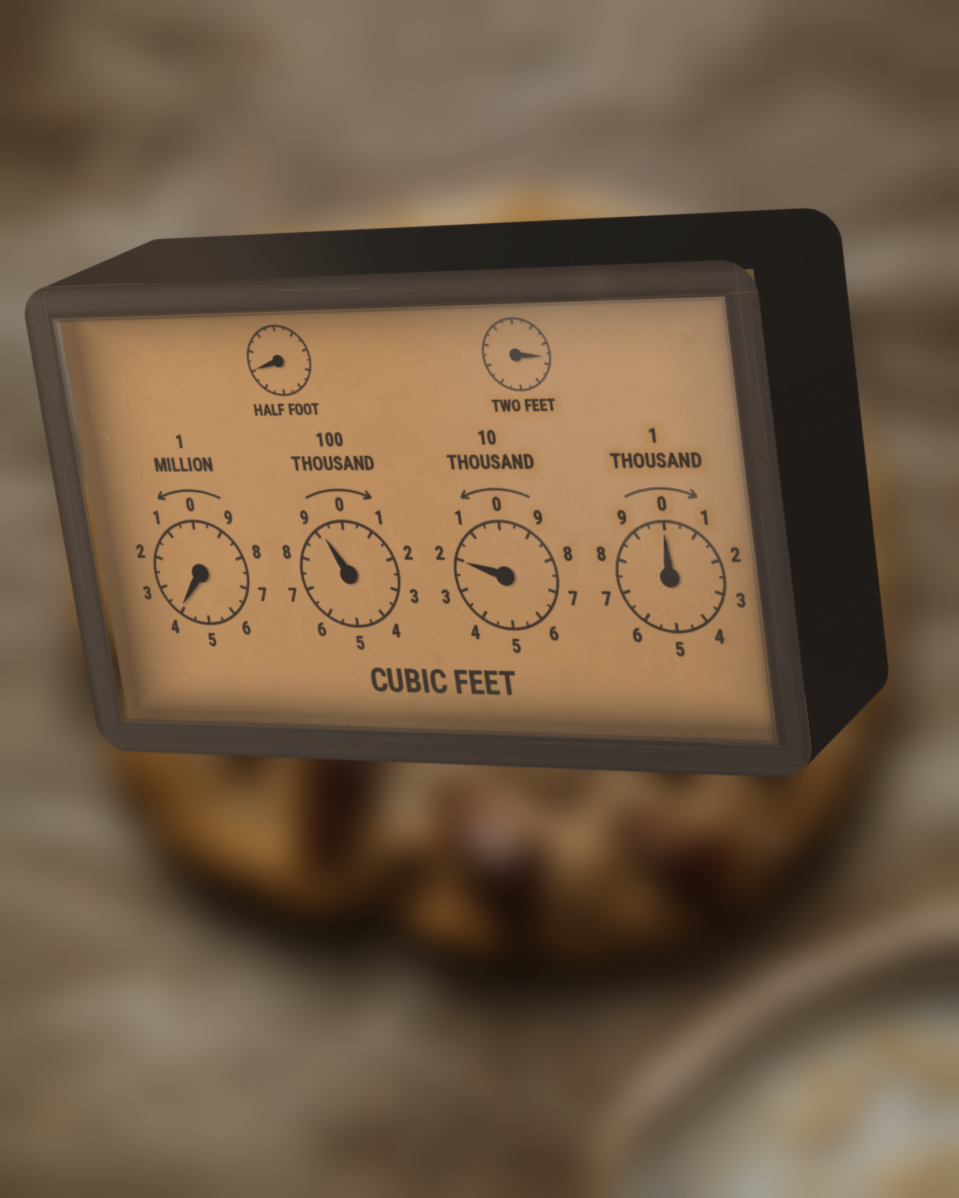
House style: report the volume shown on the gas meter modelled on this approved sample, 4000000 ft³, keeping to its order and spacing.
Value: 392000 ft³
